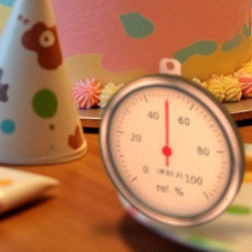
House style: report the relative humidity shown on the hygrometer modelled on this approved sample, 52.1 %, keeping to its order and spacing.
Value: 50 %
